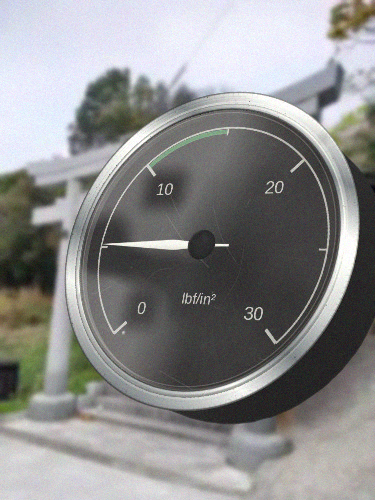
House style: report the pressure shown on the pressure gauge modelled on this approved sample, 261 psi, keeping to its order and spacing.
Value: 5 psi
